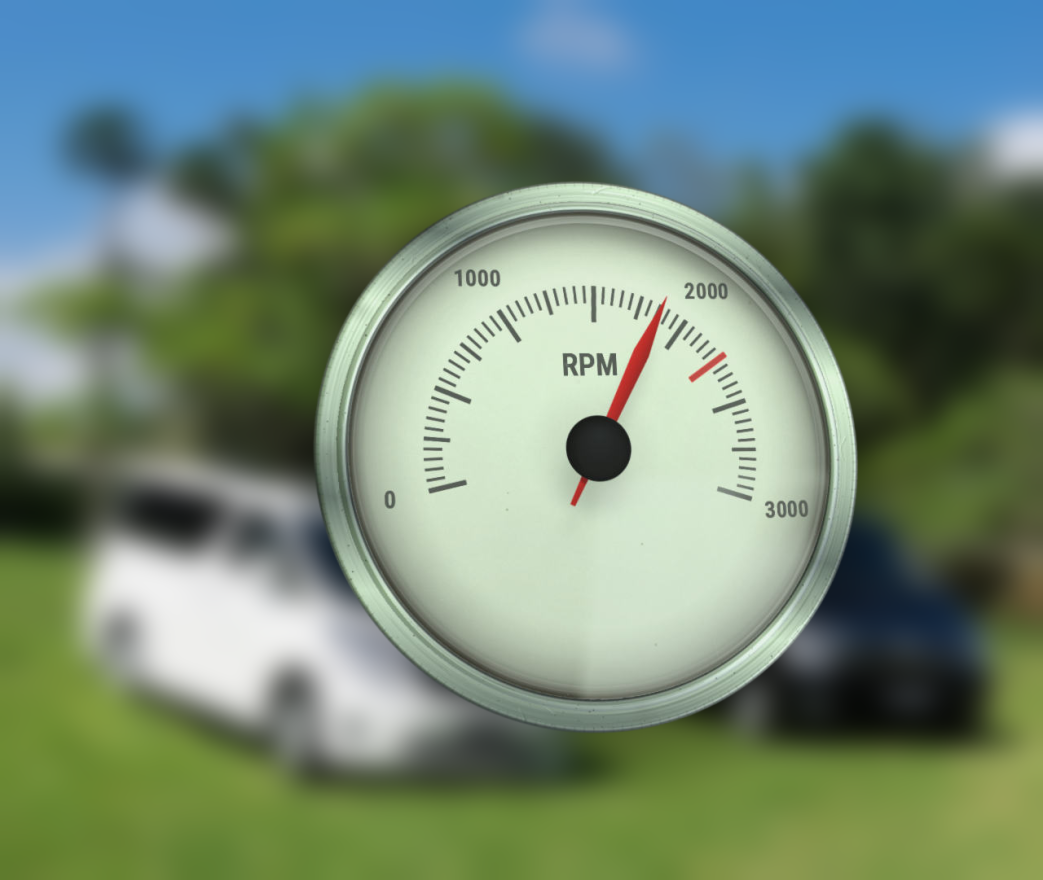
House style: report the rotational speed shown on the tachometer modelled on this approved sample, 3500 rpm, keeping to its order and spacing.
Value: 1850 rpm
